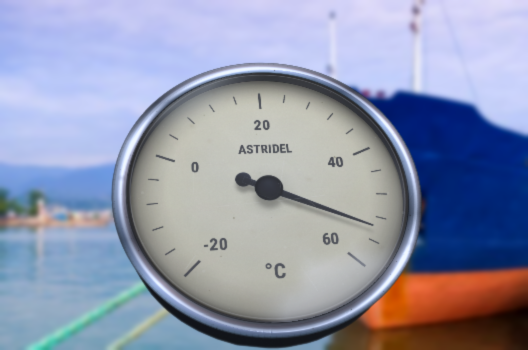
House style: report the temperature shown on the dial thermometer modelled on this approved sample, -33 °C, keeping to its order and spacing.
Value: 54 °C
